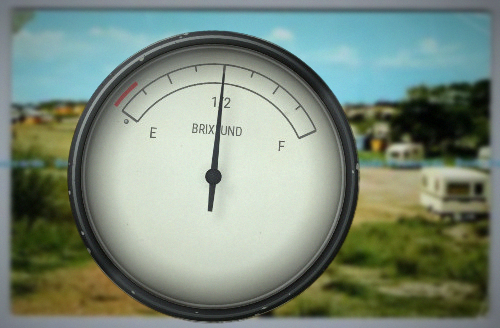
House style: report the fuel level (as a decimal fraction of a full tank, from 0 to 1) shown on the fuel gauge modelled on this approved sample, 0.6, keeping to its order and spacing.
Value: 0.5
